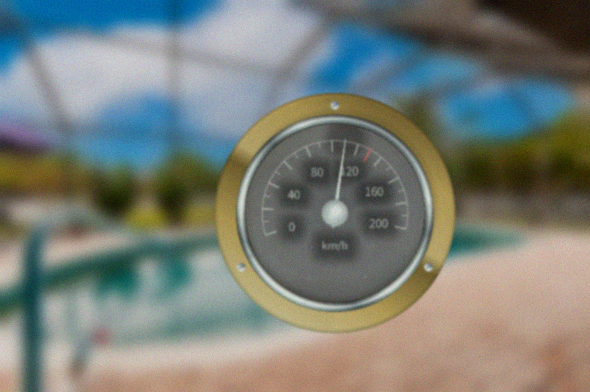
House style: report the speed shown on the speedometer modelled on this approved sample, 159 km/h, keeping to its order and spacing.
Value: 110 km/h
